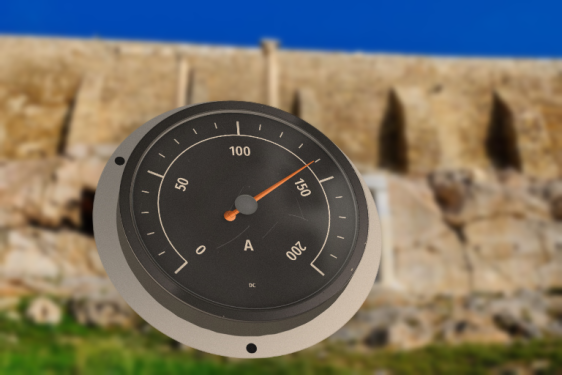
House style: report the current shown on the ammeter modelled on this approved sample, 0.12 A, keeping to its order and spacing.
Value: 140 A
